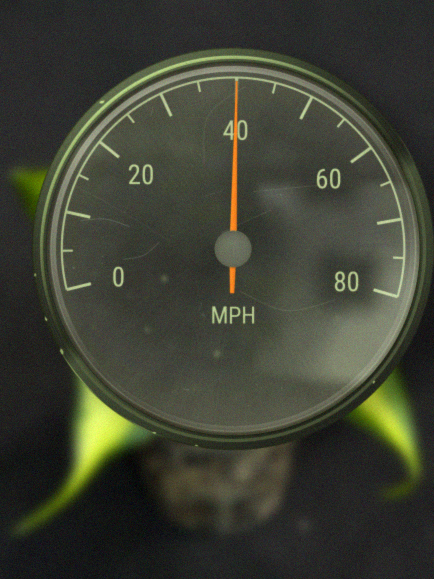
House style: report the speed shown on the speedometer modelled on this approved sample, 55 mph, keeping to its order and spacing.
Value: 40 mph
